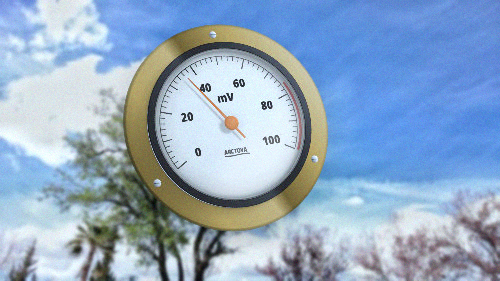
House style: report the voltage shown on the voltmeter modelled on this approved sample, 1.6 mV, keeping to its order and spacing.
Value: 36 mV
